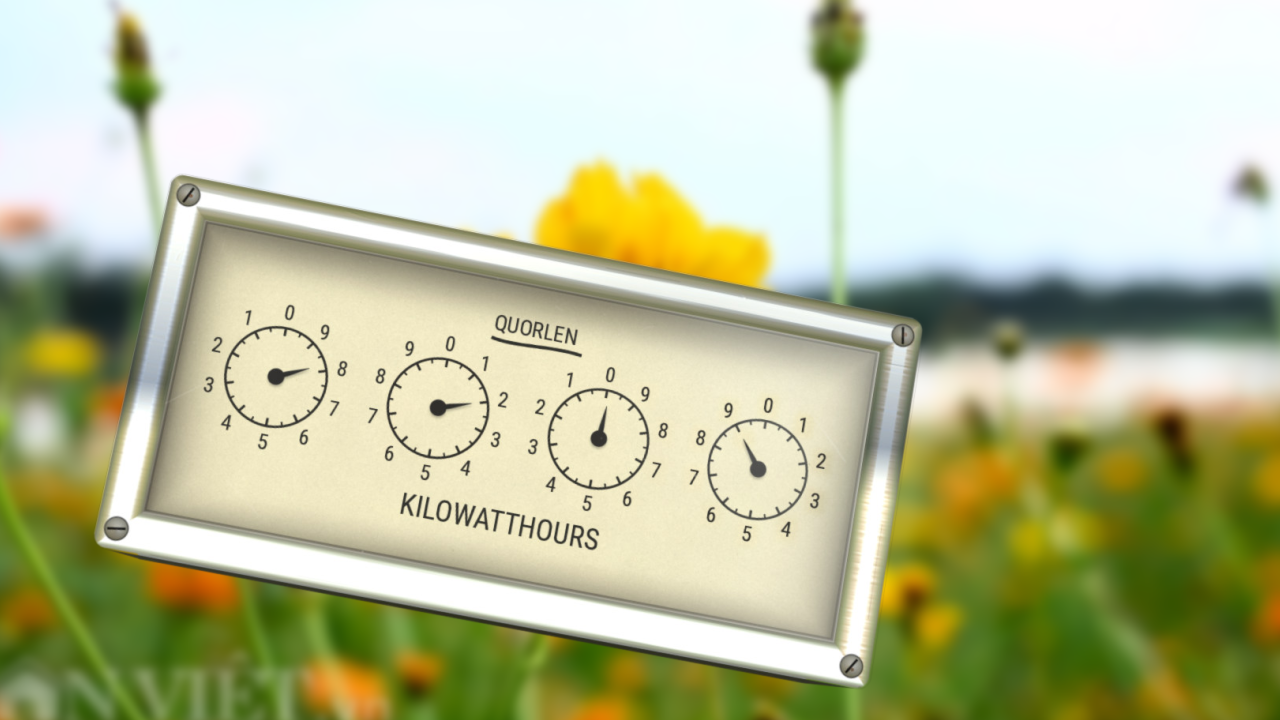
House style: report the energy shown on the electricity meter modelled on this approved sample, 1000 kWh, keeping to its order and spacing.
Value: 8199 kWh
